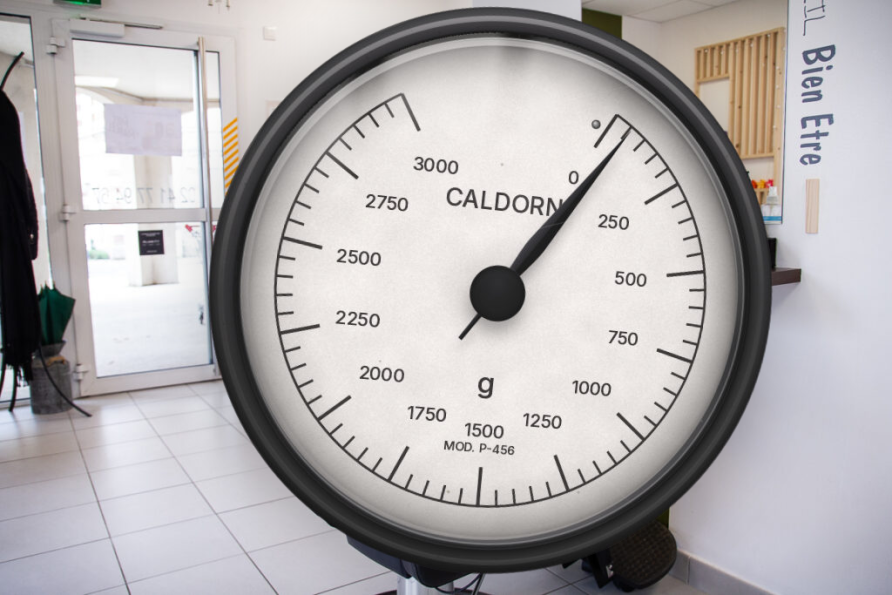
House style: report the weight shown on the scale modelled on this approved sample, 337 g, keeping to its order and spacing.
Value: 50 g
